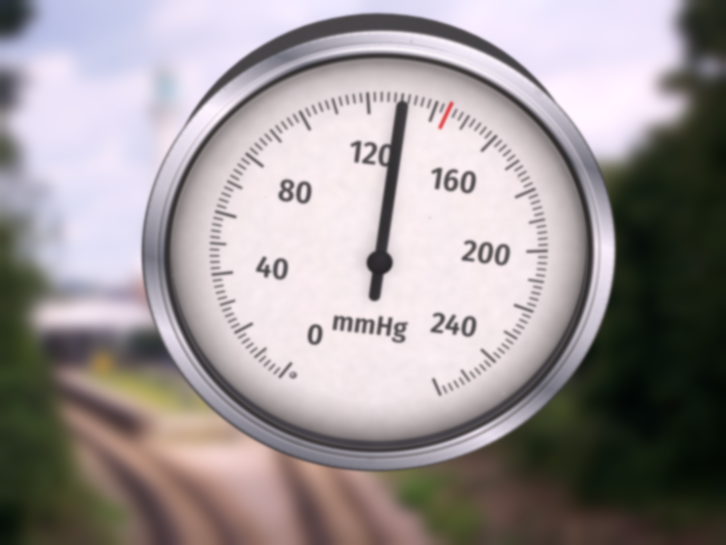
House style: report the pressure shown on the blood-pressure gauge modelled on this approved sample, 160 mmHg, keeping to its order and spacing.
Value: 130 mmHg
